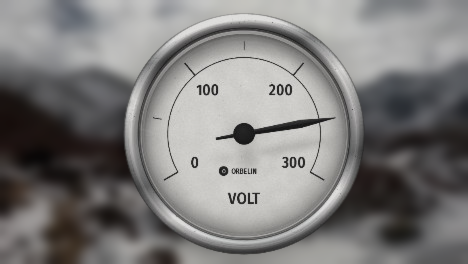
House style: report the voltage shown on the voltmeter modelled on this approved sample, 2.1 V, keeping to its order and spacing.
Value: 250 V
